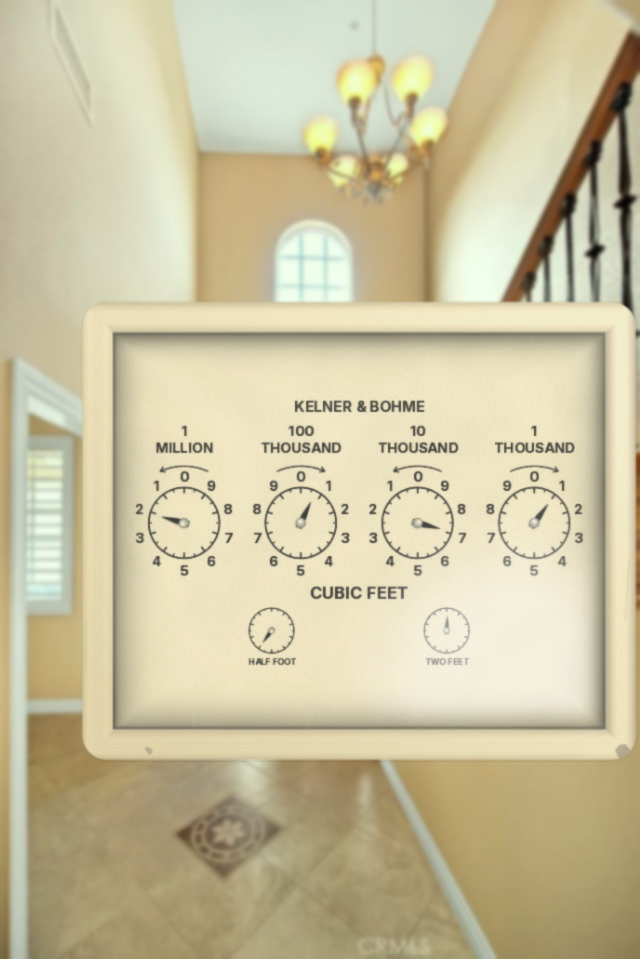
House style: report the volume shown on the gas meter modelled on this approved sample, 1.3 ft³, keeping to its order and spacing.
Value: 207100 ft³
